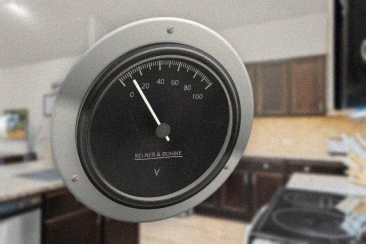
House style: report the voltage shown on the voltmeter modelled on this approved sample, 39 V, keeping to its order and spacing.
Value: 10 V
